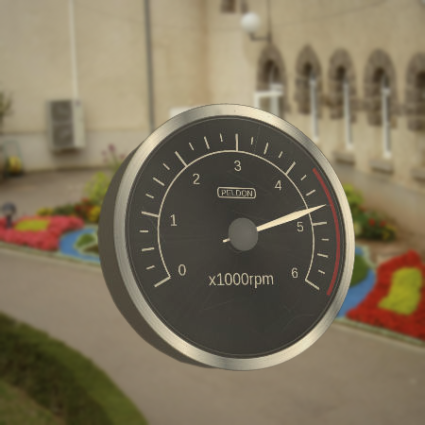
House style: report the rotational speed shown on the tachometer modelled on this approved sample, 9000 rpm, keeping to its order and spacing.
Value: 4750 rpm
